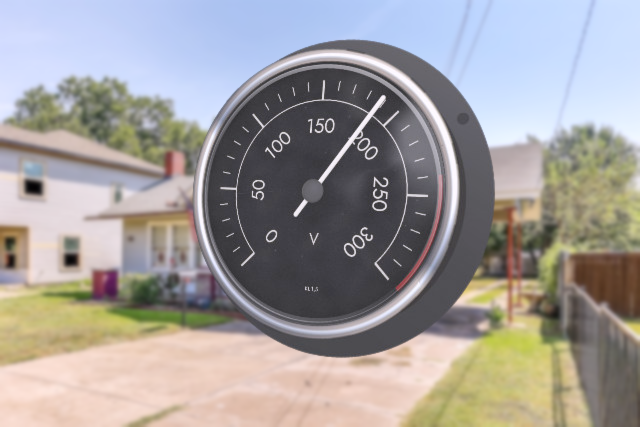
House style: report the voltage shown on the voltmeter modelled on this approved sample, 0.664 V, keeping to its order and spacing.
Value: 190 V
